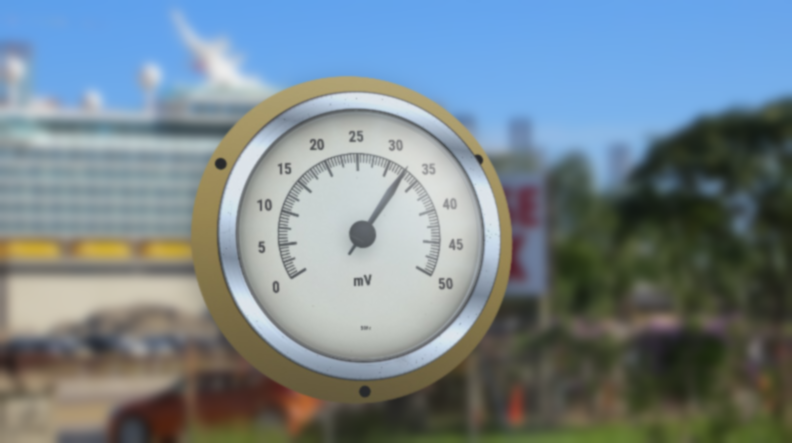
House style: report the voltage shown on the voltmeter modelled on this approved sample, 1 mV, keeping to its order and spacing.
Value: 32.5 mV
